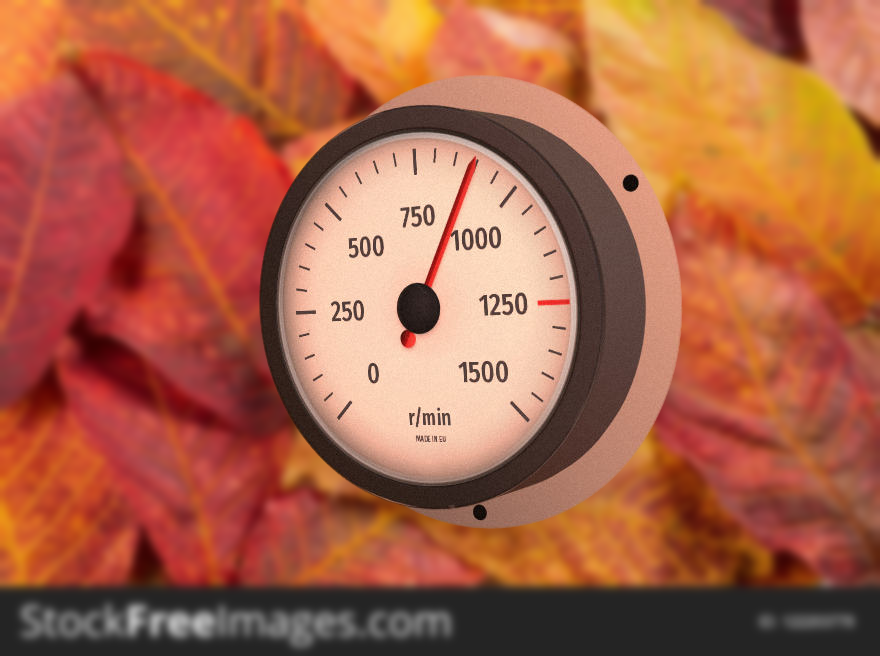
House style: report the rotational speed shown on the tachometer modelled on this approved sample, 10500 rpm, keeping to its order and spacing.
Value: 900 rpm
